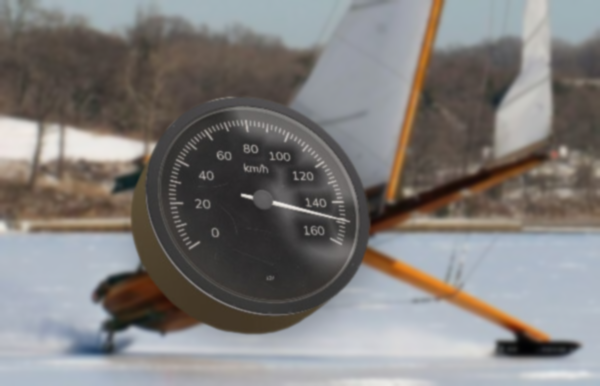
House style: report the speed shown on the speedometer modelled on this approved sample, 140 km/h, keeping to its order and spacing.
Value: 150 km/h
